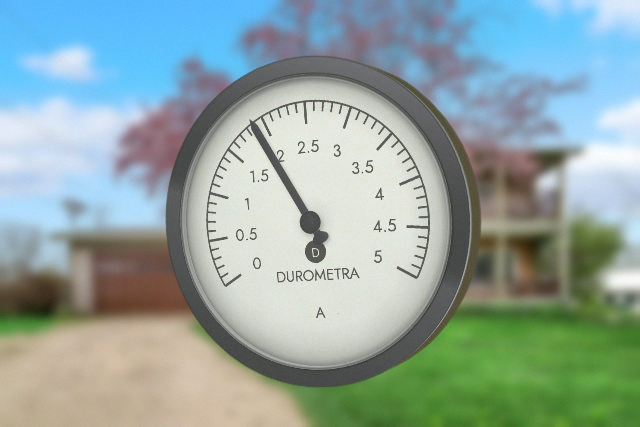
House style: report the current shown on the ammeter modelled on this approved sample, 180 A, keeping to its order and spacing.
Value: 1.9 A
